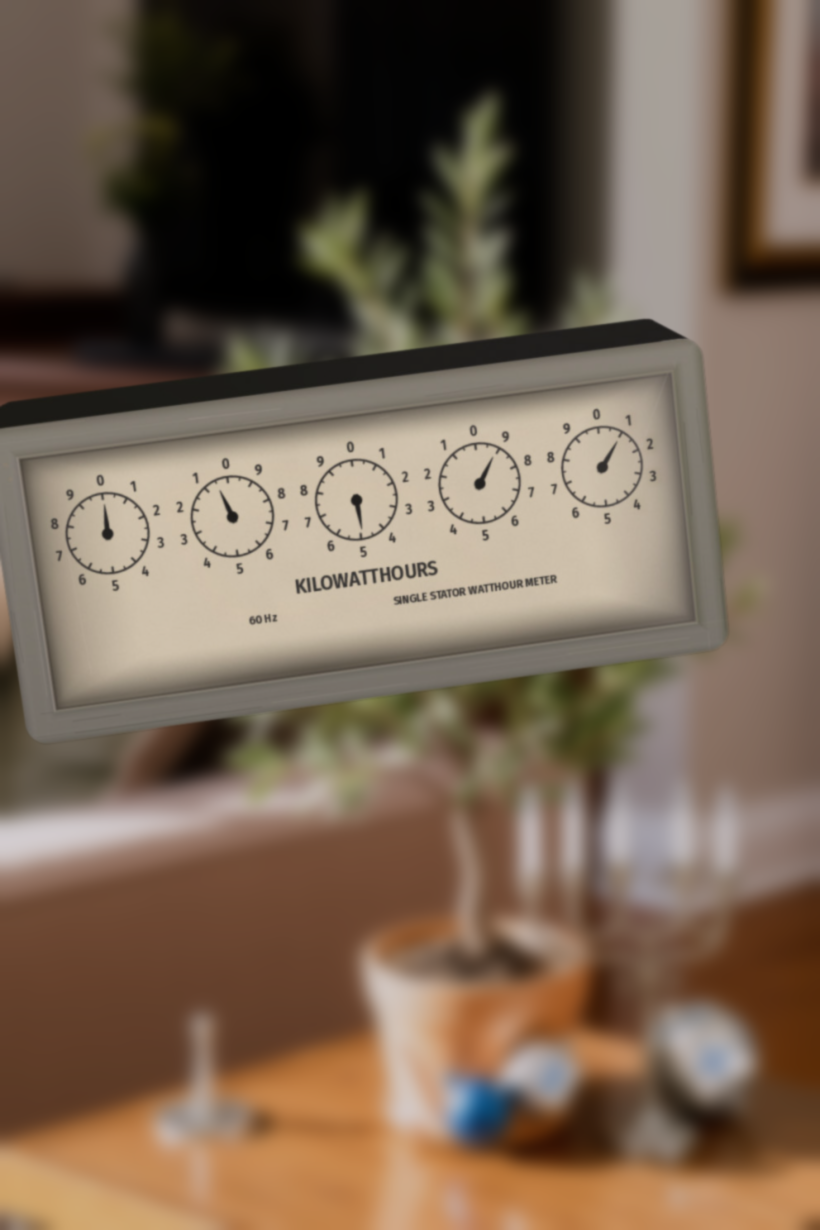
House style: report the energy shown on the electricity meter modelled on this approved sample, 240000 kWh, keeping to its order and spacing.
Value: 491 kWh
